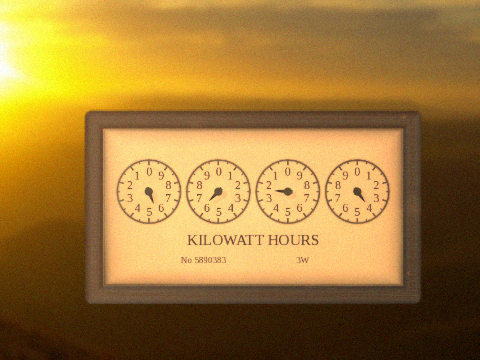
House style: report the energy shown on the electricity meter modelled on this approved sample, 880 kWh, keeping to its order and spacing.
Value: 5624 kWh
